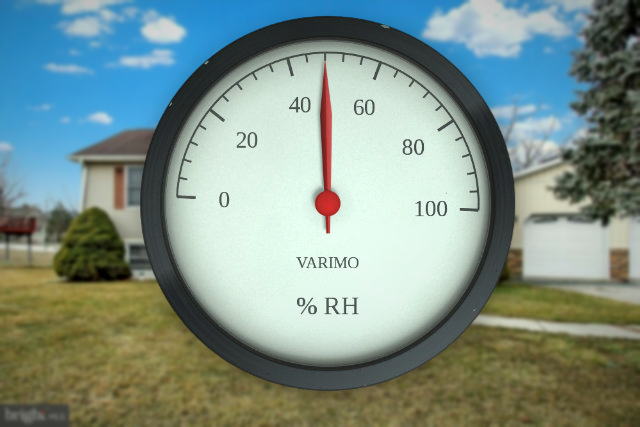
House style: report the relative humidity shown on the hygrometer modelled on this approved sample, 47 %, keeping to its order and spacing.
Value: 48 %
